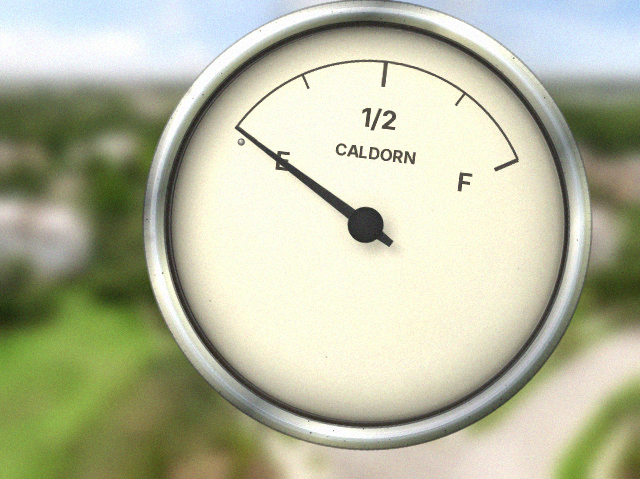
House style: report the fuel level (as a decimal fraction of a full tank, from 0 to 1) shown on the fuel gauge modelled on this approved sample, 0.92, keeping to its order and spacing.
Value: 0
